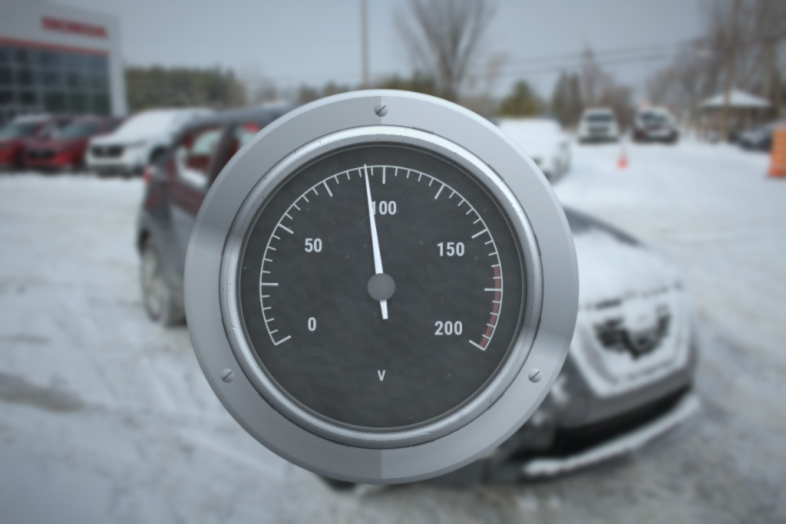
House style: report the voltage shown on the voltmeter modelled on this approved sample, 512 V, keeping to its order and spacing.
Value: 92.5 V
